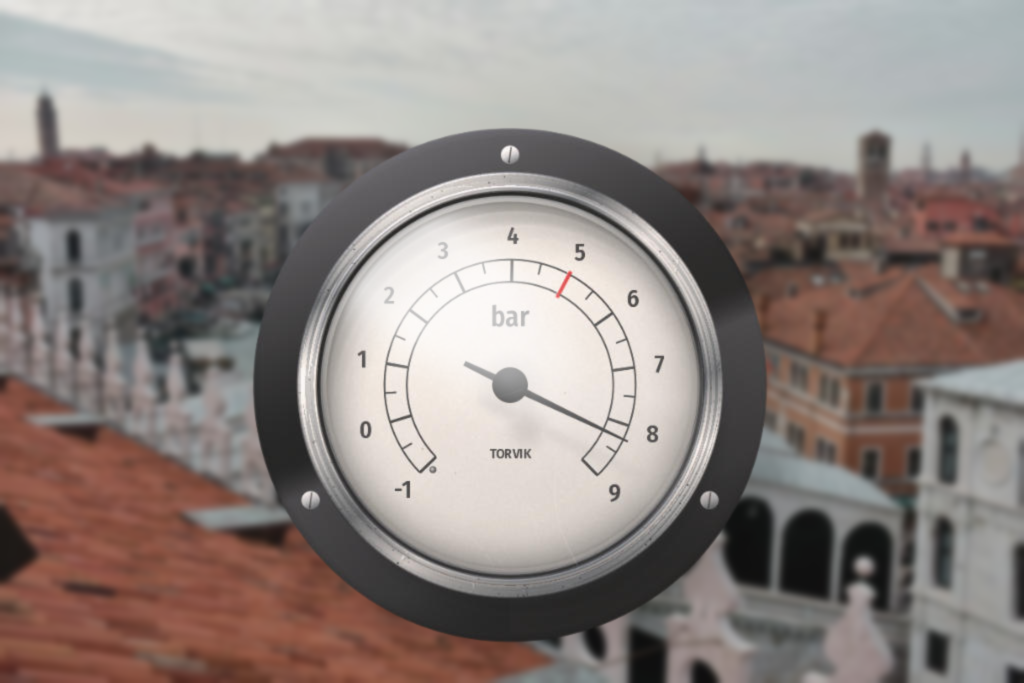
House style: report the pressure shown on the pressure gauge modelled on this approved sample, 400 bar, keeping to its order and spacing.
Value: 8.25 bar
